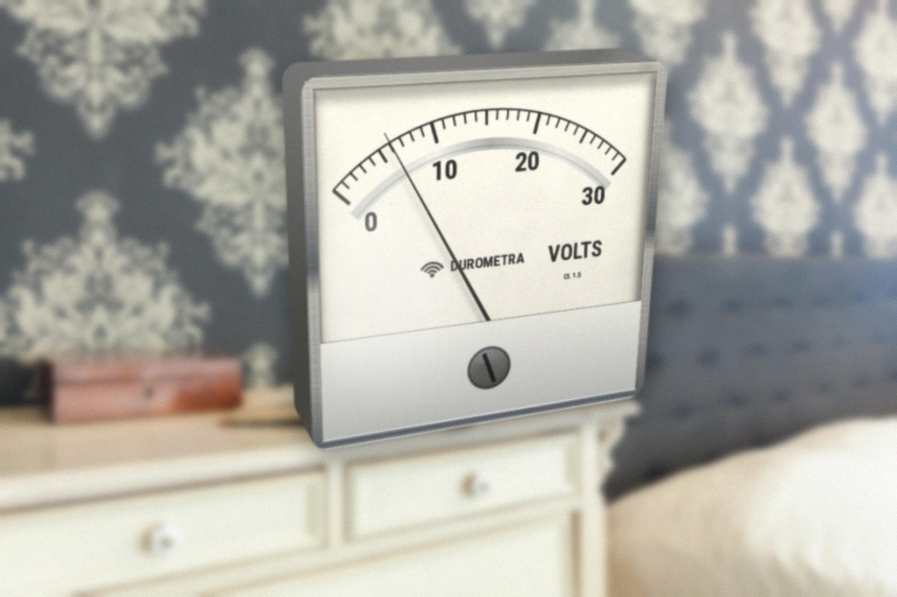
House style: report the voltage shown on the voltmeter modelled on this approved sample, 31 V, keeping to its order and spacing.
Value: 6 V
